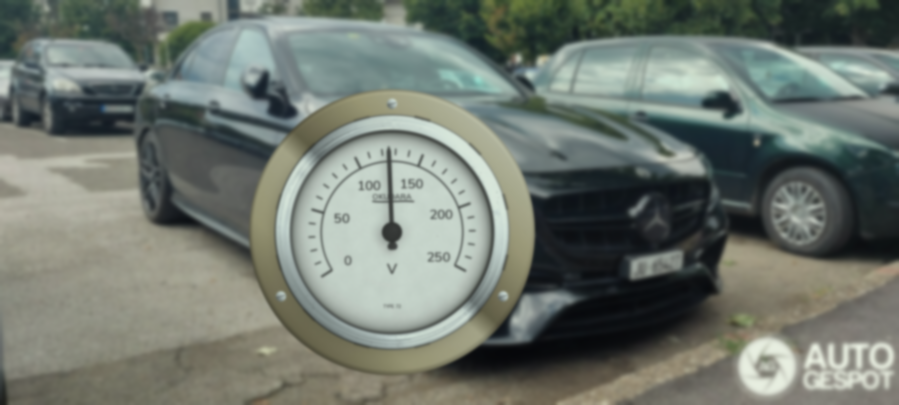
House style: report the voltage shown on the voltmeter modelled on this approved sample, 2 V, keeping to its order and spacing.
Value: 125 V
